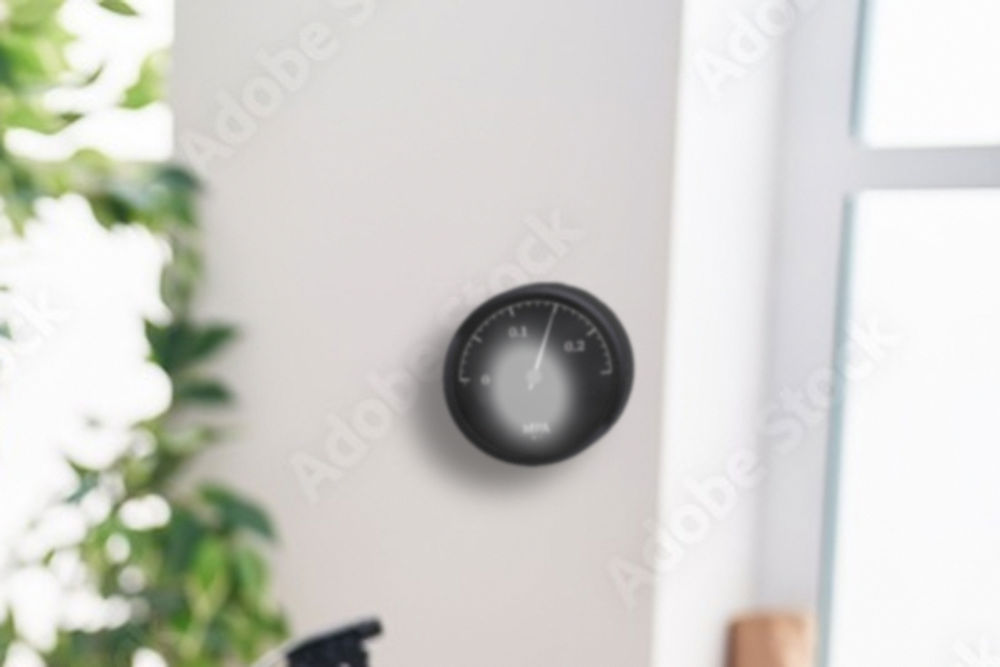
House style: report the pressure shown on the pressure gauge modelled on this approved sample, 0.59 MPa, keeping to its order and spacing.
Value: 0.15 MPa
